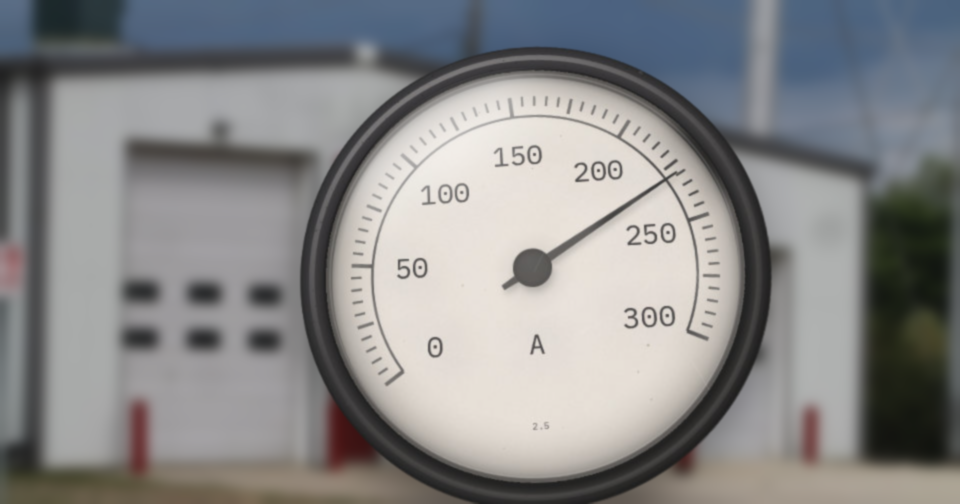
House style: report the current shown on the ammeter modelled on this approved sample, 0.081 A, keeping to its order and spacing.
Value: 230 A
